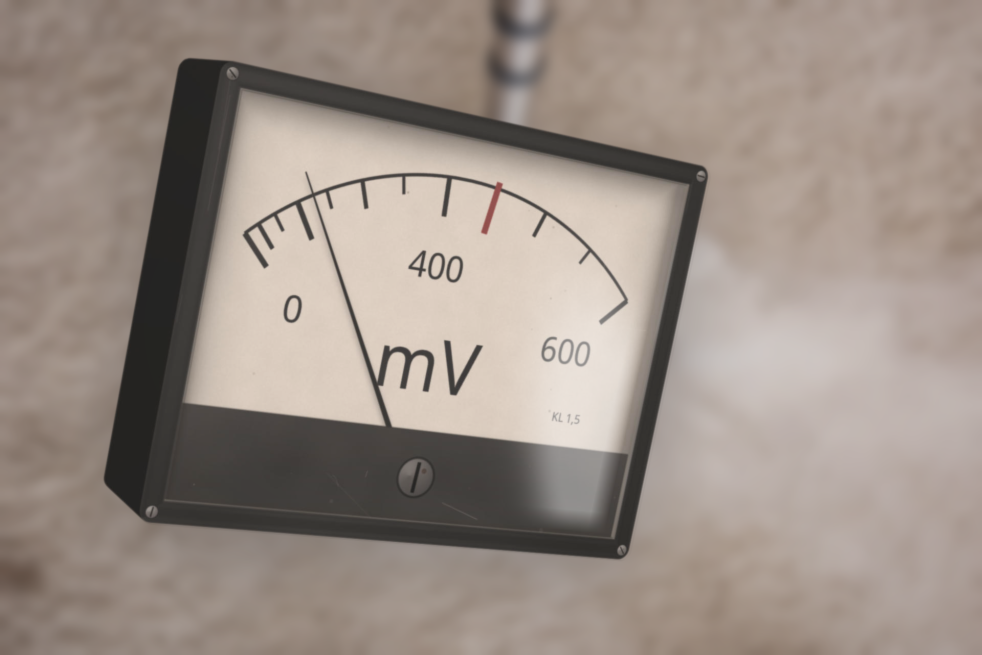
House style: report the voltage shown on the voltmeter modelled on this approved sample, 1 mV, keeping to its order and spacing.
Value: 225 mV
